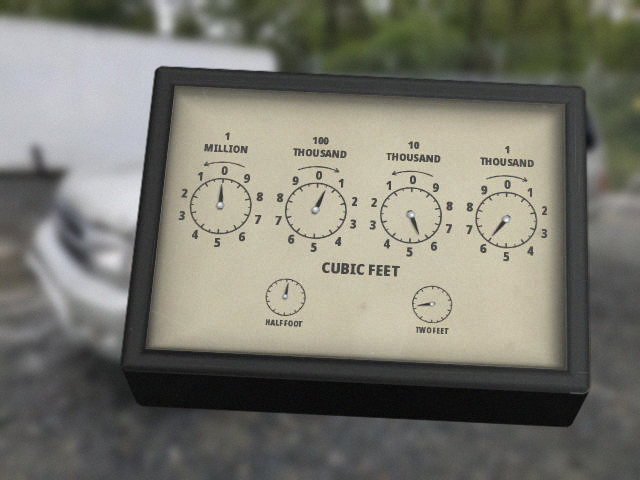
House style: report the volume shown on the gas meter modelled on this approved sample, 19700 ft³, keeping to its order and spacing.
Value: 5600 ft³
